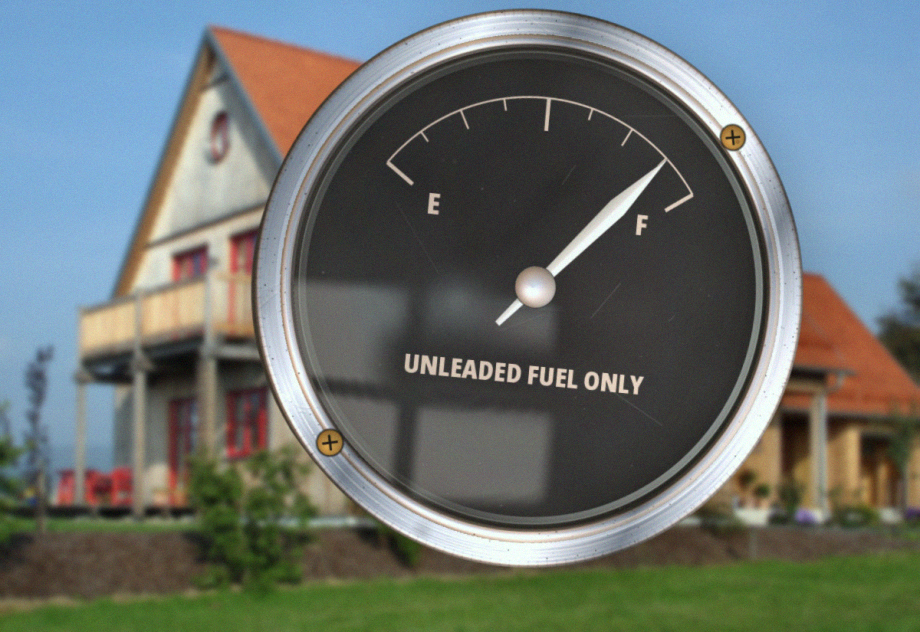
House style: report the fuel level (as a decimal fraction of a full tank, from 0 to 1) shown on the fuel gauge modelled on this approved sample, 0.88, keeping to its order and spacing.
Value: 0.875
